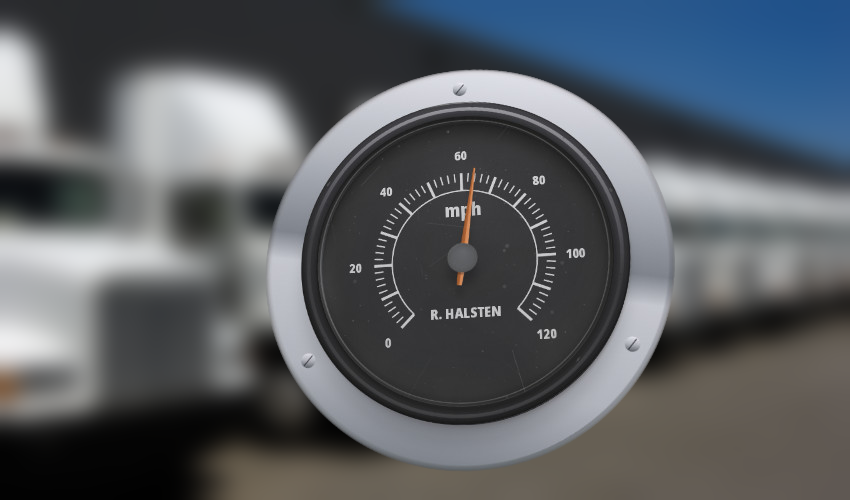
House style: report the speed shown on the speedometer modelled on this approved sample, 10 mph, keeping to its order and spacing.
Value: 64 mph
